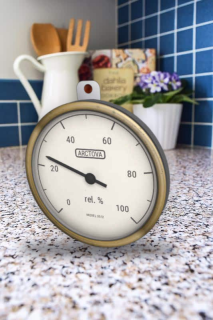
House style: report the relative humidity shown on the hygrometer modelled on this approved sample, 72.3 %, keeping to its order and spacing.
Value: 25 %
